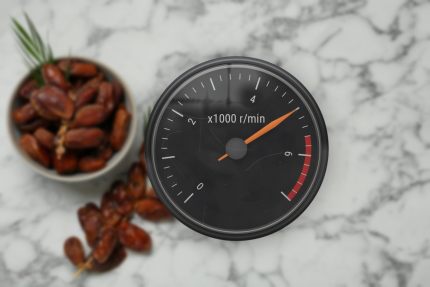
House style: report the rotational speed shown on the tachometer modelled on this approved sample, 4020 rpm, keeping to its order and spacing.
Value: 5000 rpm
